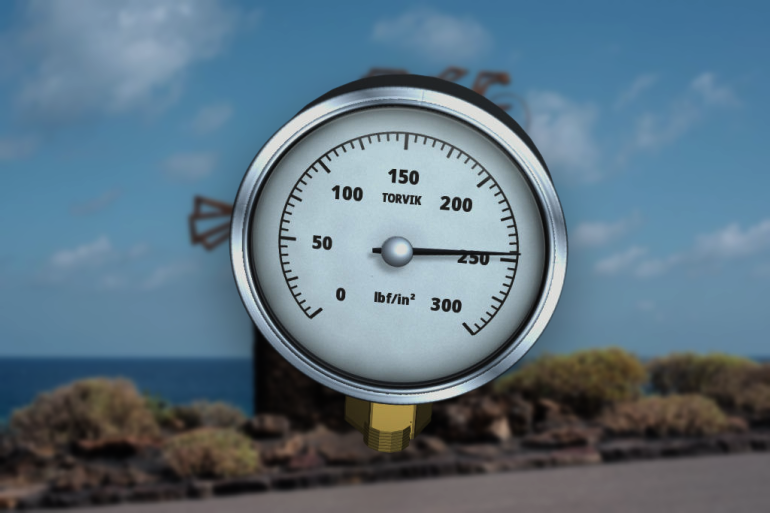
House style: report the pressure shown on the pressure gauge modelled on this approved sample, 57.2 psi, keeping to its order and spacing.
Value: 245 psi
